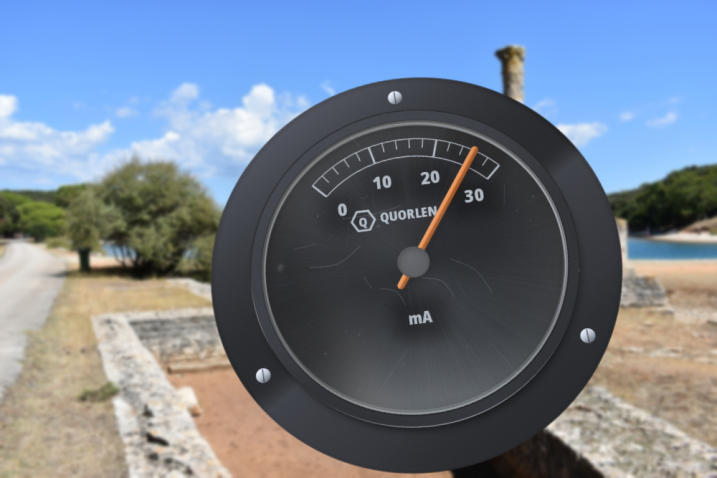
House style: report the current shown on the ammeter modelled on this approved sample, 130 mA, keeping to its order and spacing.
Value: 26 mA
